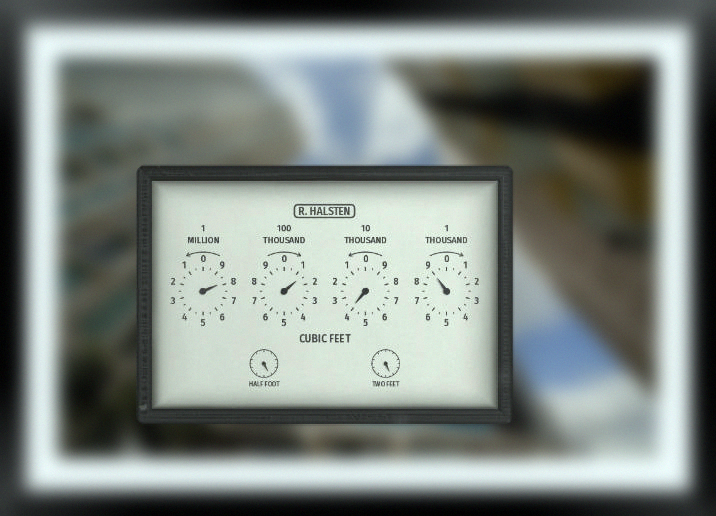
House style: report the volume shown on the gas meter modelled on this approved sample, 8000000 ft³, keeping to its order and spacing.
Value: 813900 ft³
